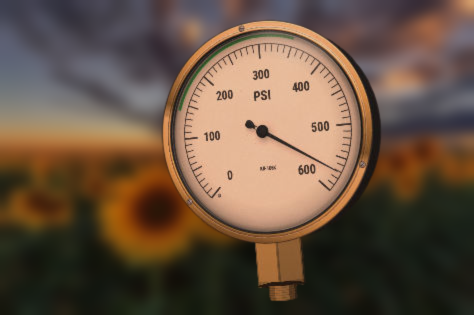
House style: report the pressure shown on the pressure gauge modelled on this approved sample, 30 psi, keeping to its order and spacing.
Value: 570 psi
